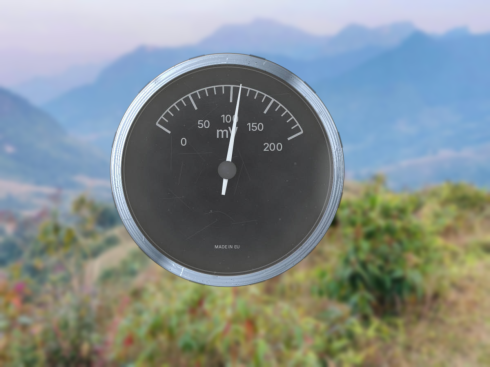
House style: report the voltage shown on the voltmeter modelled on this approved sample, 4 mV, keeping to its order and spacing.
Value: 110 mV
